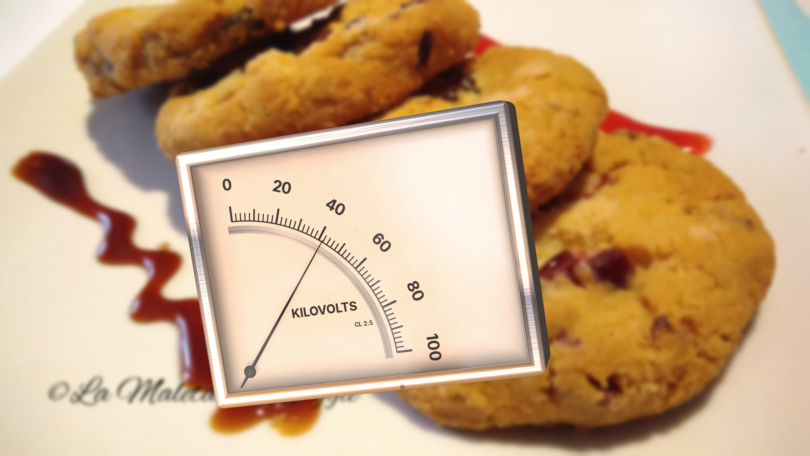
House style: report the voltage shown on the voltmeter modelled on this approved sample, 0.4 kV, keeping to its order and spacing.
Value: 42 kV
